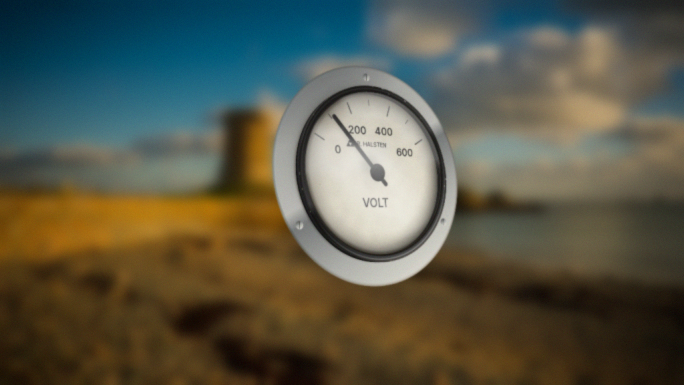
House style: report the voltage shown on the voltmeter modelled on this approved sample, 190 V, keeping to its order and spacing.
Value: 100 V
